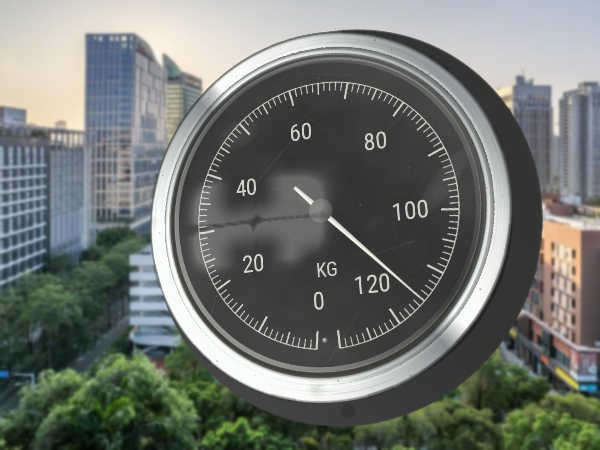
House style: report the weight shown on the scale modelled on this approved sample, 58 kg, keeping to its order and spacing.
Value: 115 kg
